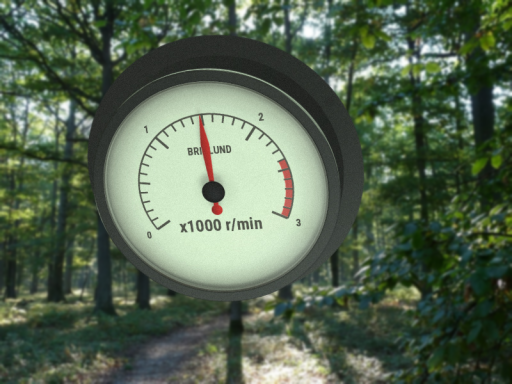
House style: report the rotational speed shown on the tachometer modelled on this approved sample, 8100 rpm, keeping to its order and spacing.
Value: 1500 rpm
